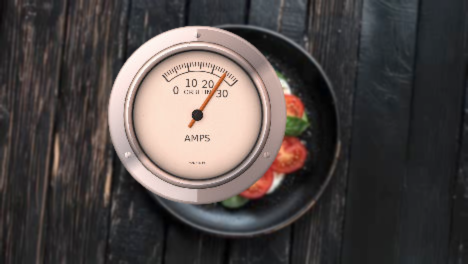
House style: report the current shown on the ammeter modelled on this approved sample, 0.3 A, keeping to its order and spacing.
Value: 25 A
